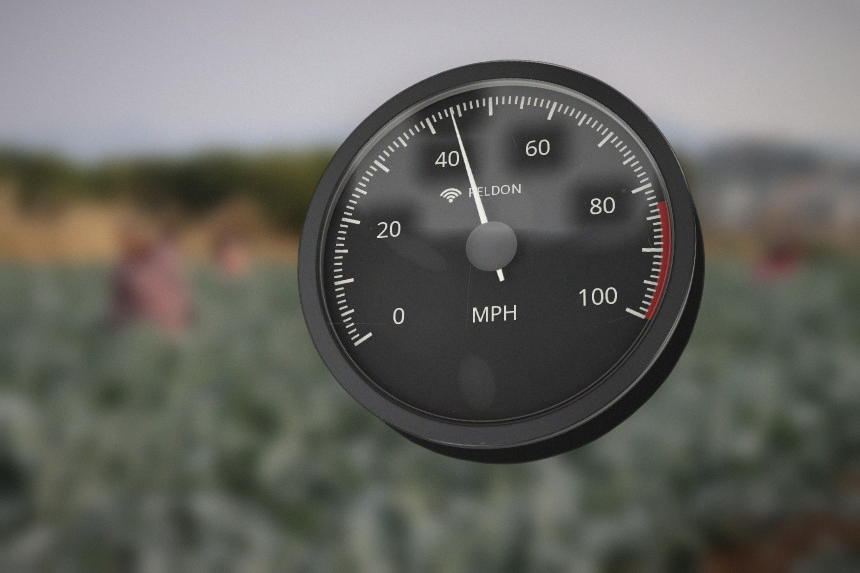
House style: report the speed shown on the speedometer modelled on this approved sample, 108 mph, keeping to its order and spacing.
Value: 44 mph
